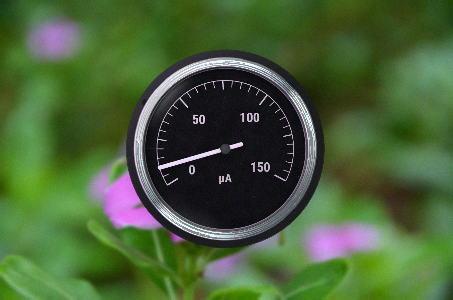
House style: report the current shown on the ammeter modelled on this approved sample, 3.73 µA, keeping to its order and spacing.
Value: 10 µA
